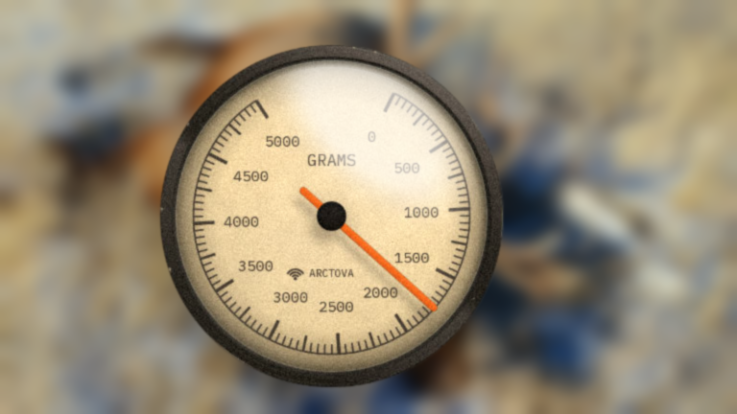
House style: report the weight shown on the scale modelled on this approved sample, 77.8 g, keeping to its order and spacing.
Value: 1750 g
